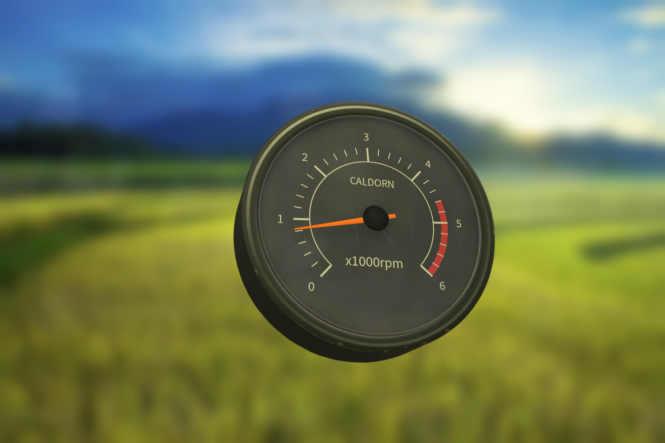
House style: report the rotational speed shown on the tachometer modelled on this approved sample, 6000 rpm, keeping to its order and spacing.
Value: 800 rpm
